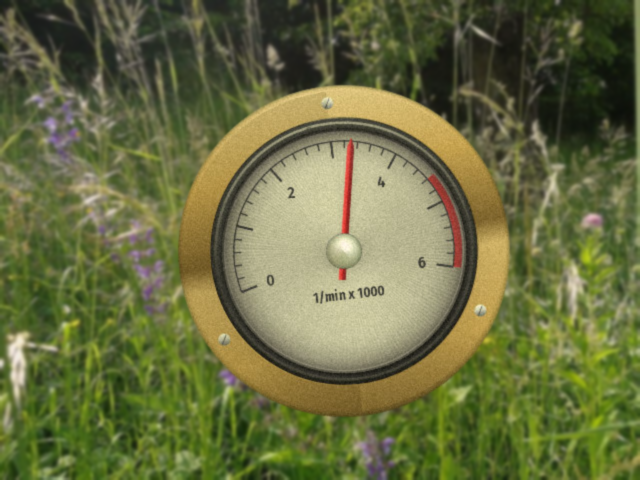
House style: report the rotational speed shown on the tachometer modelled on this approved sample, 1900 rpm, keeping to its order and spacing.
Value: 3300 rpm
